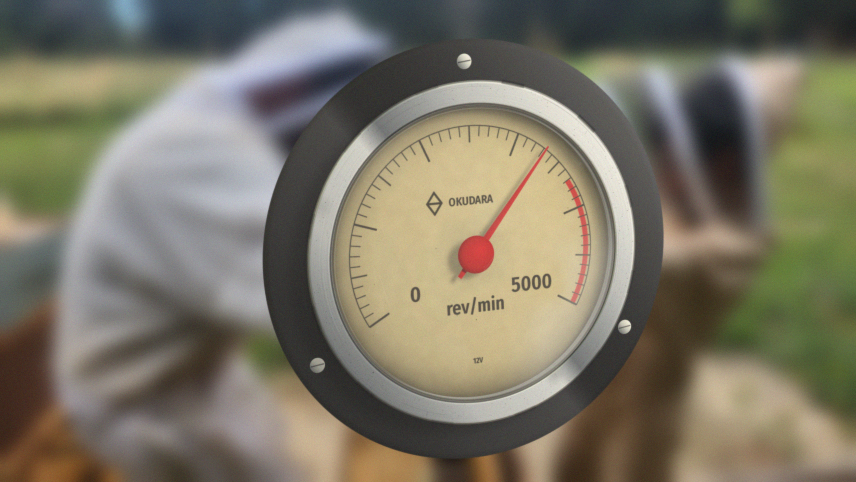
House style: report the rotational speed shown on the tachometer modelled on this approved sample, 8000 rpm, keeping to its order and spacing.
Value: 3300 rpm
